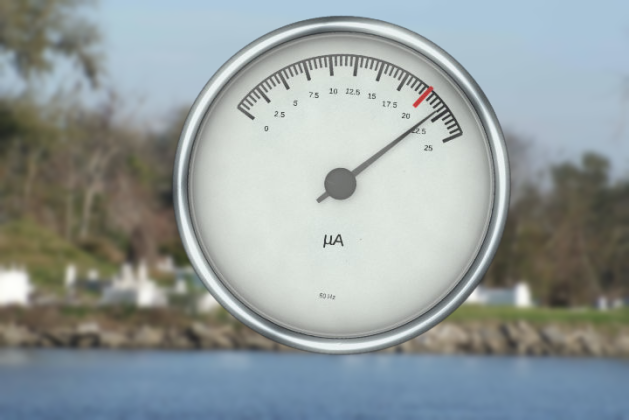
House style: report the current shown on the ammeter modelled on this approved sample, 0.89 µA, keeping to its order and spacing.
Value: 22 µA
